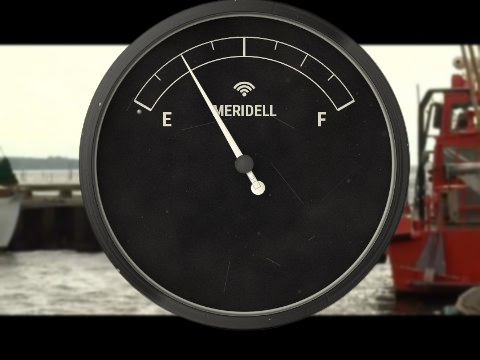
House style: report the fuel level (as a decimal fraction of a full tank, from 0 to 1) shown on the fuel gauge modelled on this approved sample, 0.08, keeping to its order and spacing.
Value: 0.25
